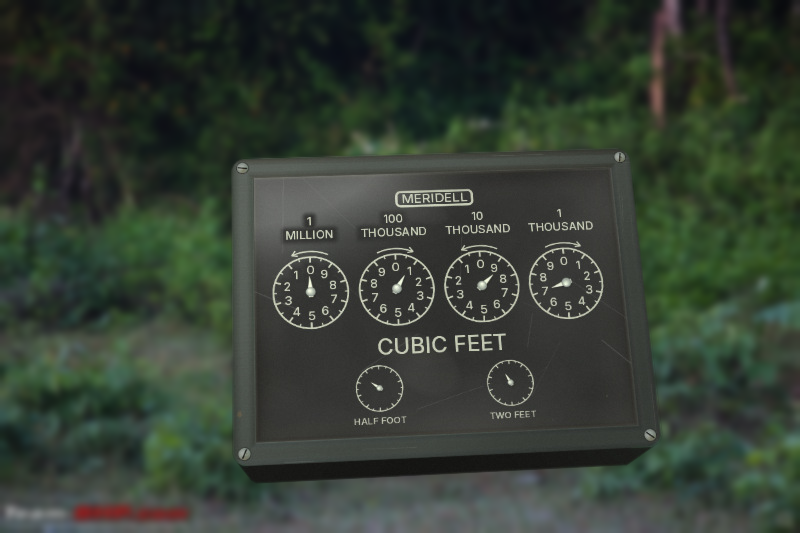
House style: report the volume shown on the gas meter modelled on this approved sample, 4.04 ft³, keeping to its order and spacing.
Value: 8700 ft³
